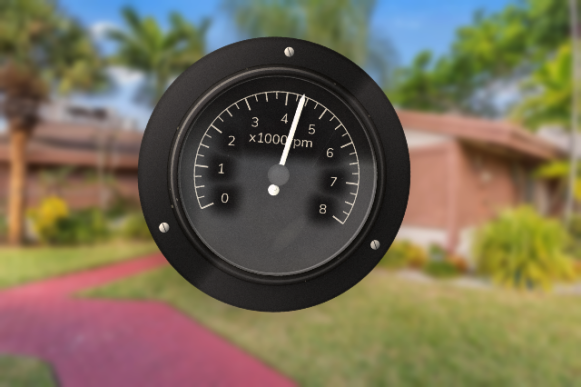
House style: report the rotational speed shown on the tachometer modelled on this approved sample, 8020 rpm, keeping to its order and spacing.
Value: 4375 rpm
